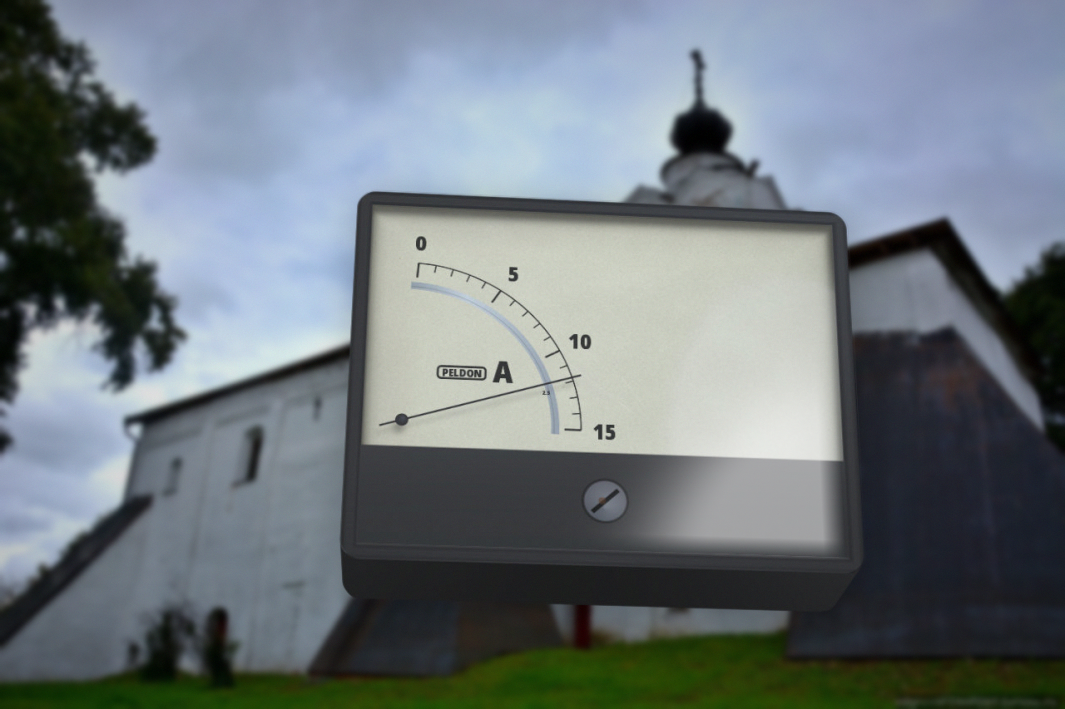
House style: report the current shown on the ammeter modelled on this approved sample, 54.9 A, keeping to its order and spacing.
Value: 12 A
